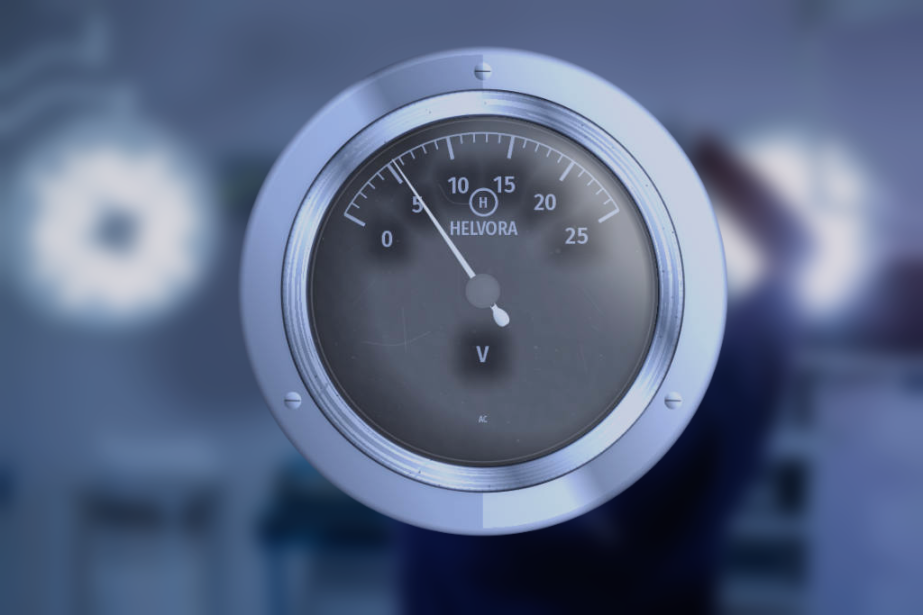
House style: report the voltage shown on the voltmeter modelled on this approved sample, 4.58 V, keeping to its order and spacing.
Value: 5.5 V
